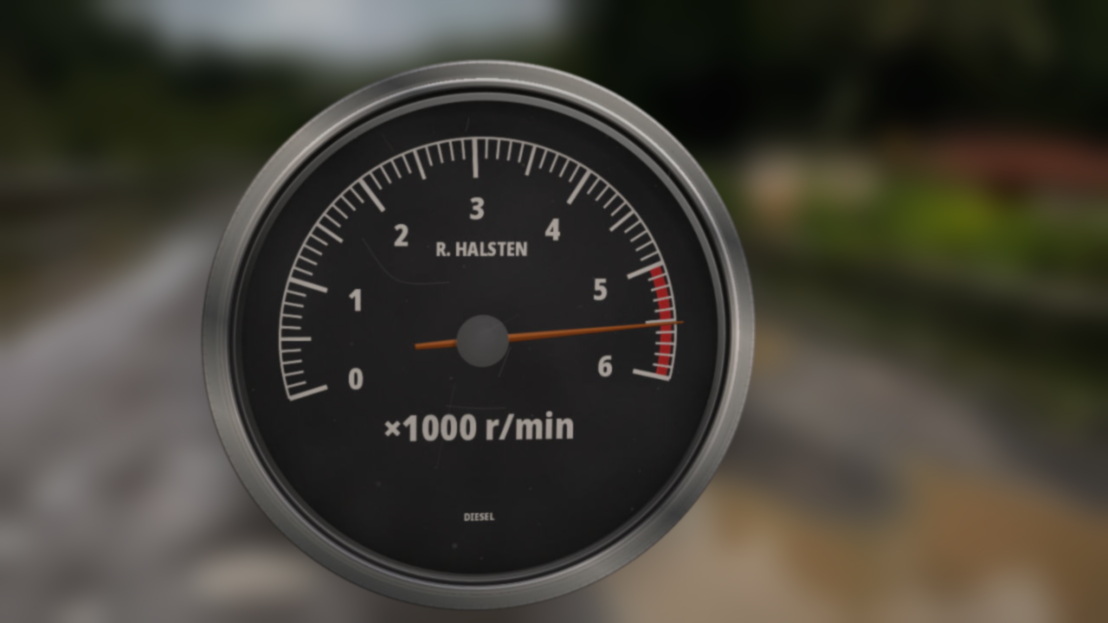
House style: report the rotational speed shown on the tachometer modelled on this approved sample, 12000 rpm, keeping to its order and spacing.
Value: 5500 rpm
